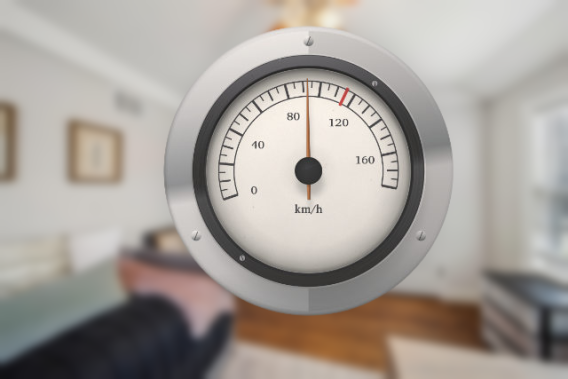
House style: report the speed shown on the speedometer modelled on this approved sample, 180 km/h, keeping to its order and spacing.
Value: 92.5 km/h
